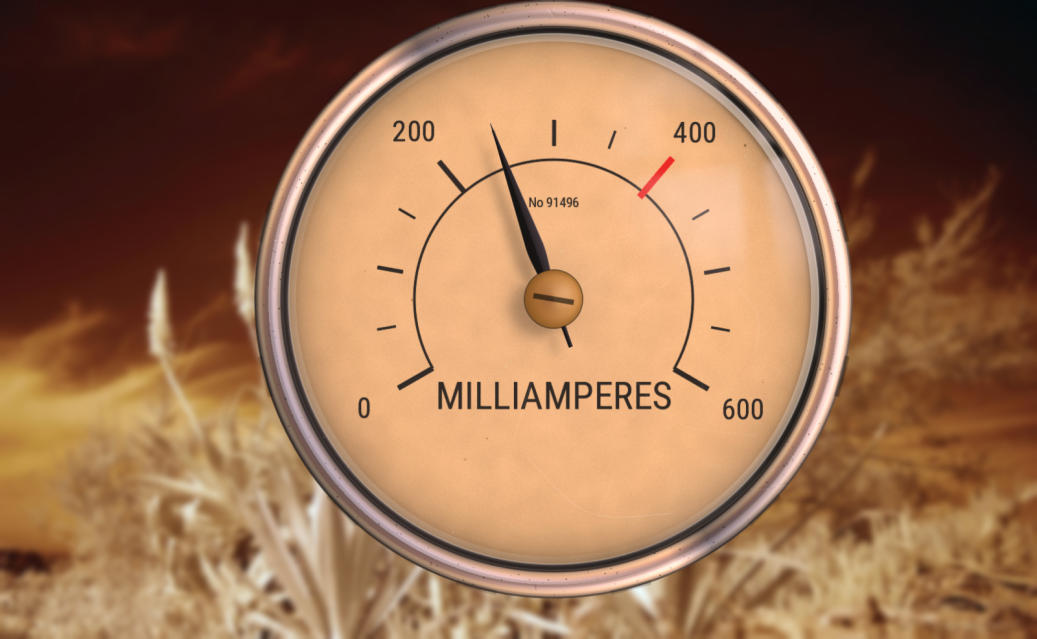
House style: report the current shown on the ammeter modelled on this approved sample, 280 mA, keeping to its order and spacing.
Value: 250 mA
